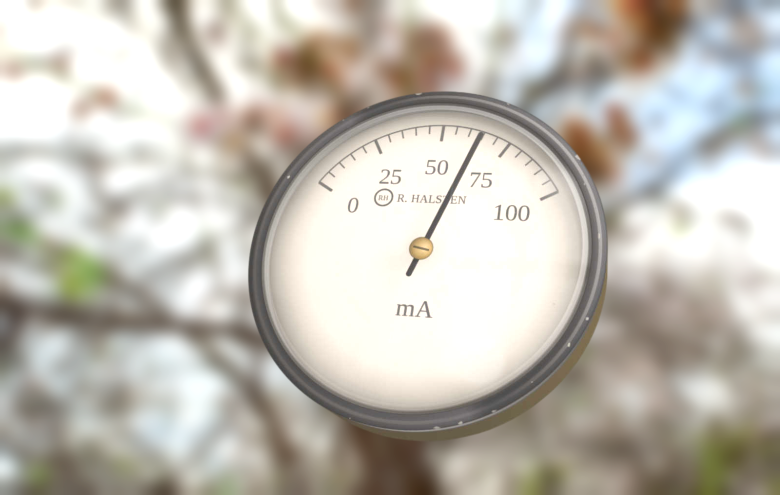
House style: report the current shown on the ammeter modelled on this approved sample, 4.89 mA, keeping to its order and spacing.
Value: 65 mA
